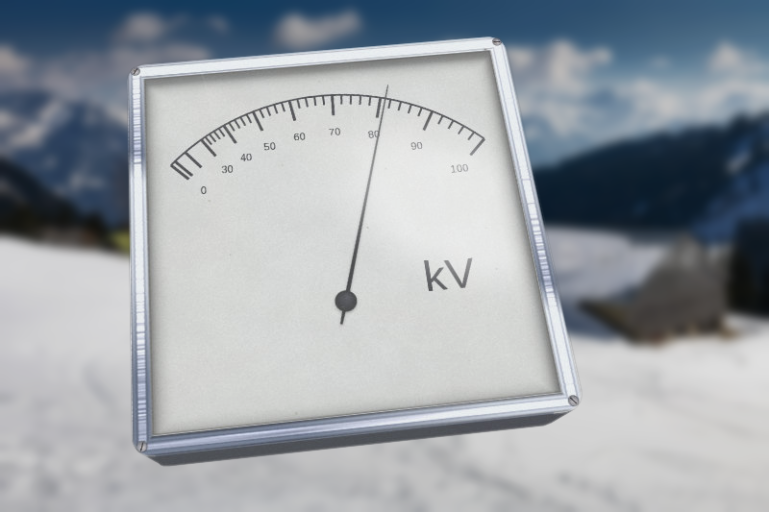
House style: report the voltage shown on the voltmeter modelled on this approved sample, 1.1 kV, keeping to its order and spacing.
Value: 81 kV
